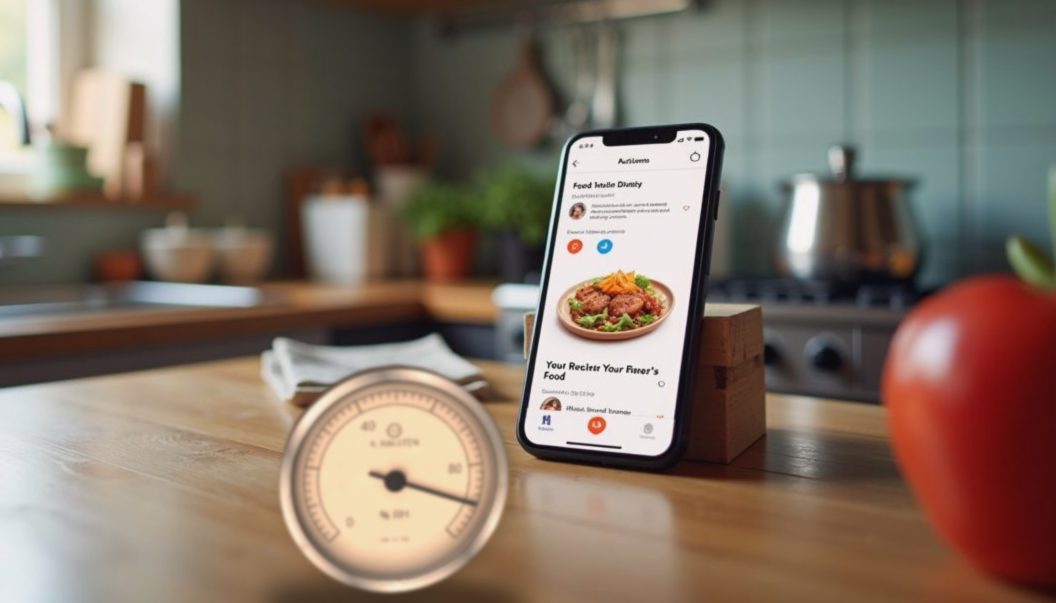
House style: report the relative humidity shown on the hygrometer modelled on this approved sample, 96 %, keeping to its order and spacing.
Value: 90 %
